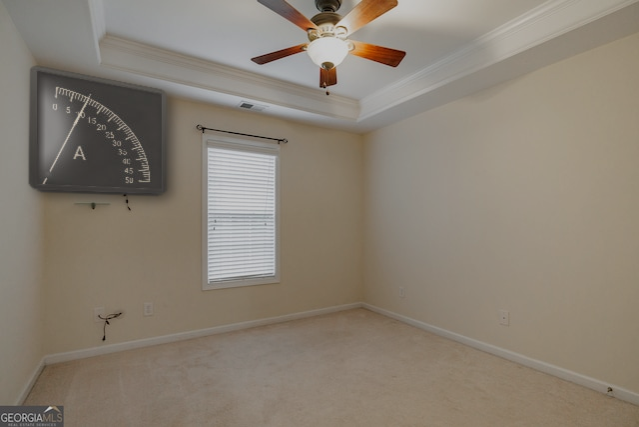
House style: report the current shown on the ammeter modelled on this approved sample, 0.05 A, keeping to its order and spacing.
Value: 10 A
